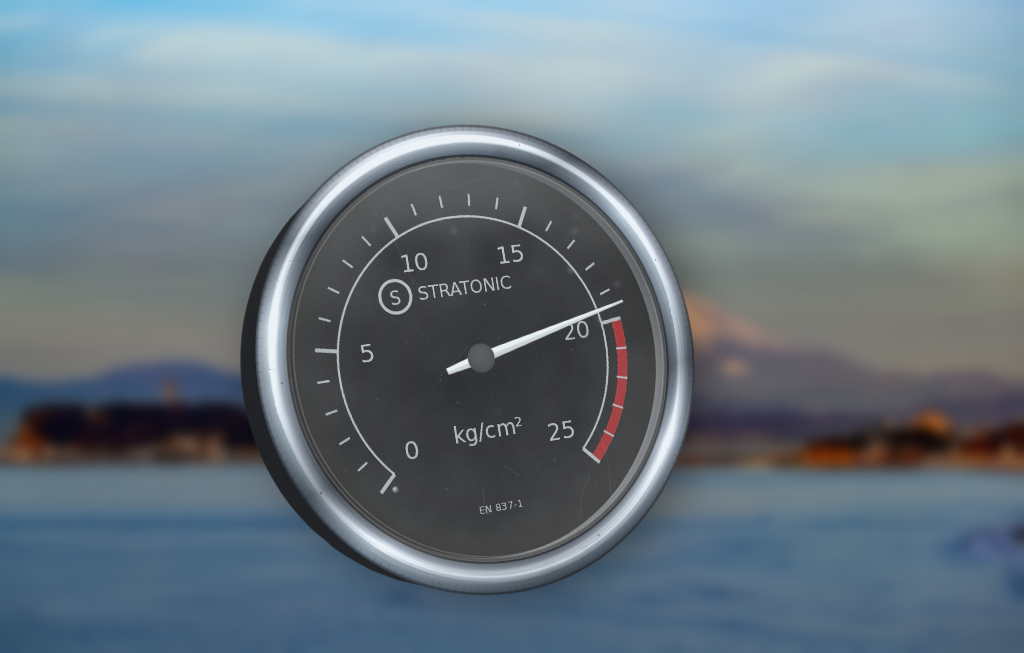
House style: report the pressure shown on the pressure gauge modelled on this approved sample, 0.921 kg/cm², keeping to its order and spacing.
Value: 19.5 kg/cm²
